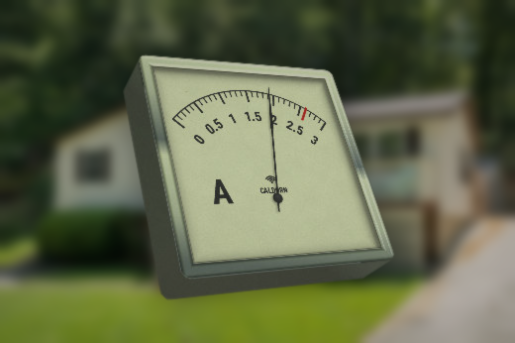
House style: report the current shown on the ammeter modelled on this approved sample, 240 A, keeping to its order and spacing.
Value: 1.9 A
